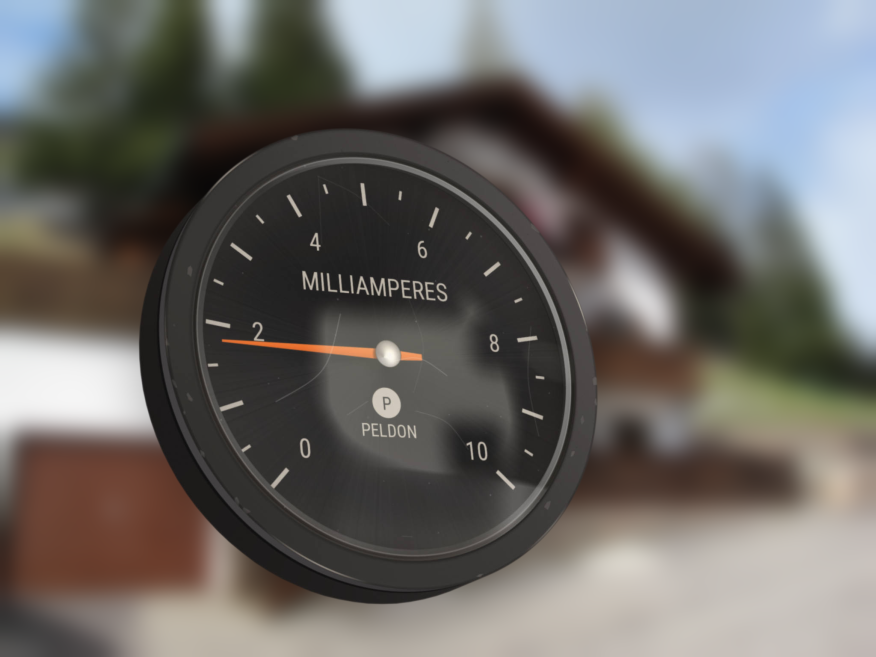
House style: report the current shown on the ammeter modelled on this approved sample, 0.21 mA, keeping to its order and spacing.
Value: 1.75 mA
